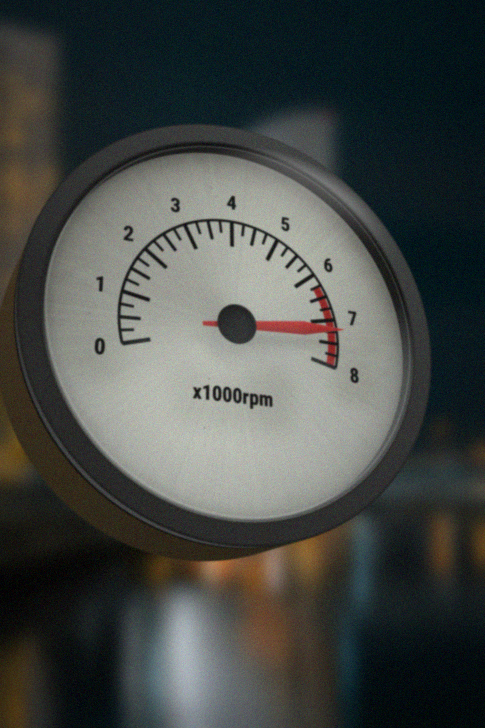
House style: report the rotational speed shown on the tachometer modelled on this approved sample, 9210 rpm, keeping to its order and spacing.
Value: 7250 rpm
